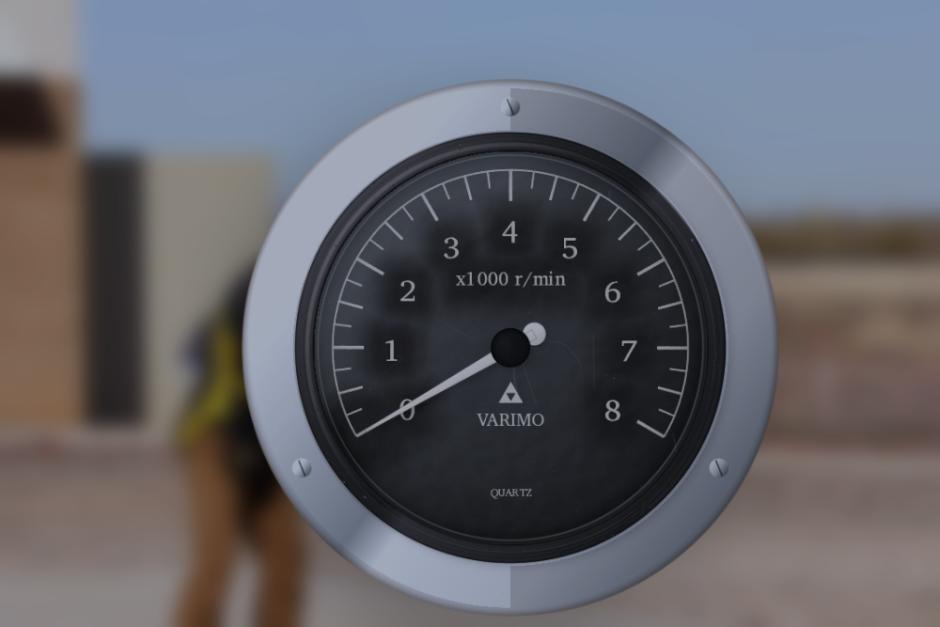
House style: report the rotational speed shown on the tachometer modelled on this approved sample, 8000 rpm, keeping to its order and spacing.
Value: 0 rpm
